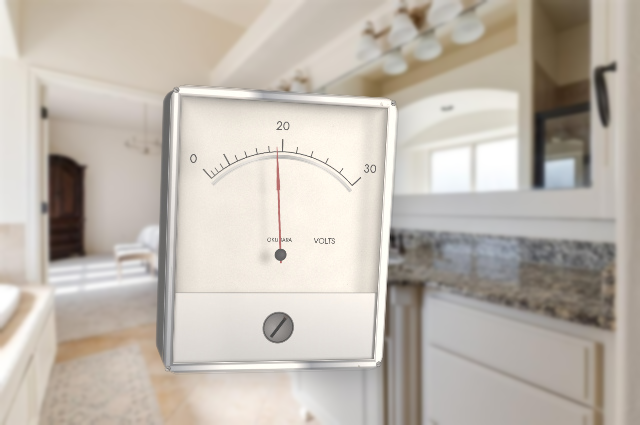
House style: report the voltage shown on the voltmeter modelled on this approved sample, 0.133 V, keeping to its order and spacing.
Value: 19 V
